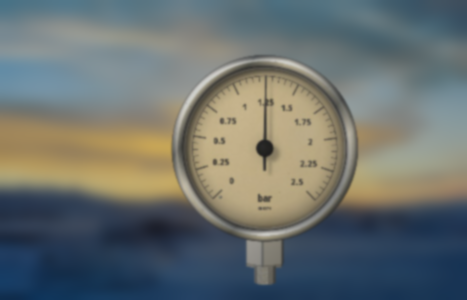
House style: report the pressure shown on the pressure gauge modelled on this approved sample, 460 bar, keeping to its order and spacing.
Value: 1.25 bar
